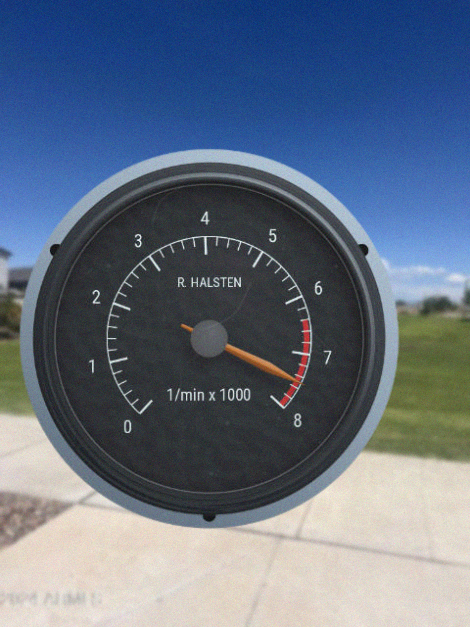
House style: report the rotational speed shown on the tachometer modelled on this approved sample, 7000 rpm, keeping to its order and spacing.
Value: 7500 rpm
